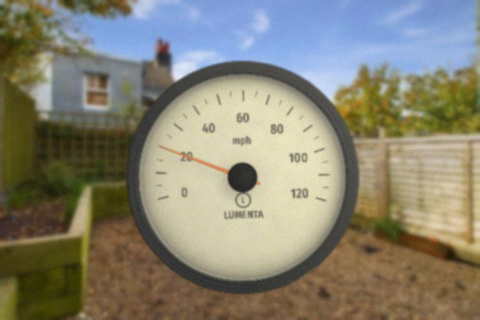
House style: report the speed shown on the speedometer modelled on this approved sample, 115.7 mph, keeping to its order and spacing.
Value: 20 mph
